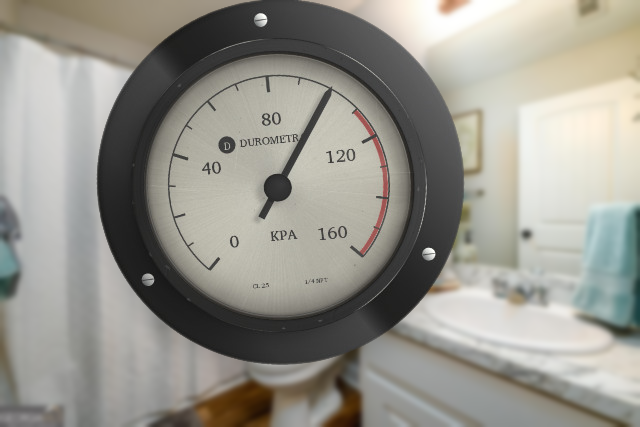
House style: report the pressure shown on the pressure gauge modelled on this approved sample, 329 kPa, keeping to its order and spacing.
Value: 100 kPa
